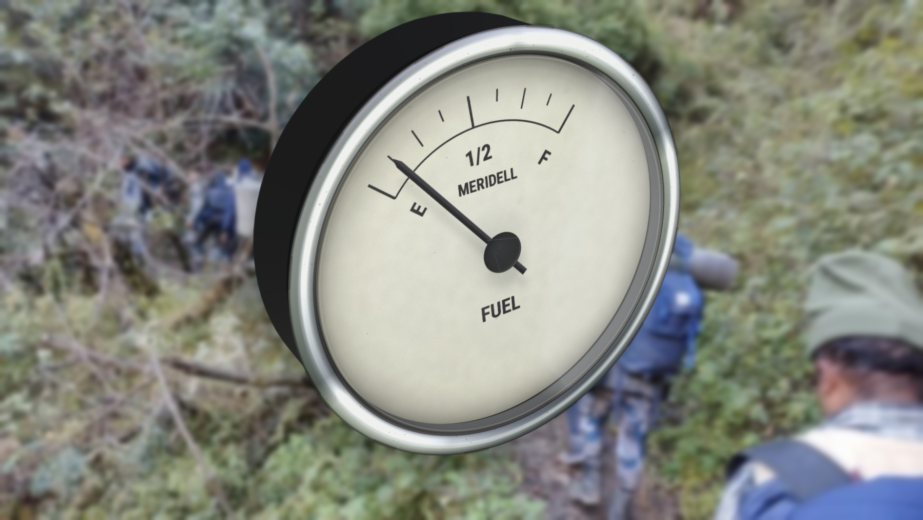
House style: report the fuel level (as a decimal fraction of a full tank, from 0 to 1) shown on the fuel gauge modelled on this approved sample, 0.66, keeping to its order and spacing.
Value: 0.125
